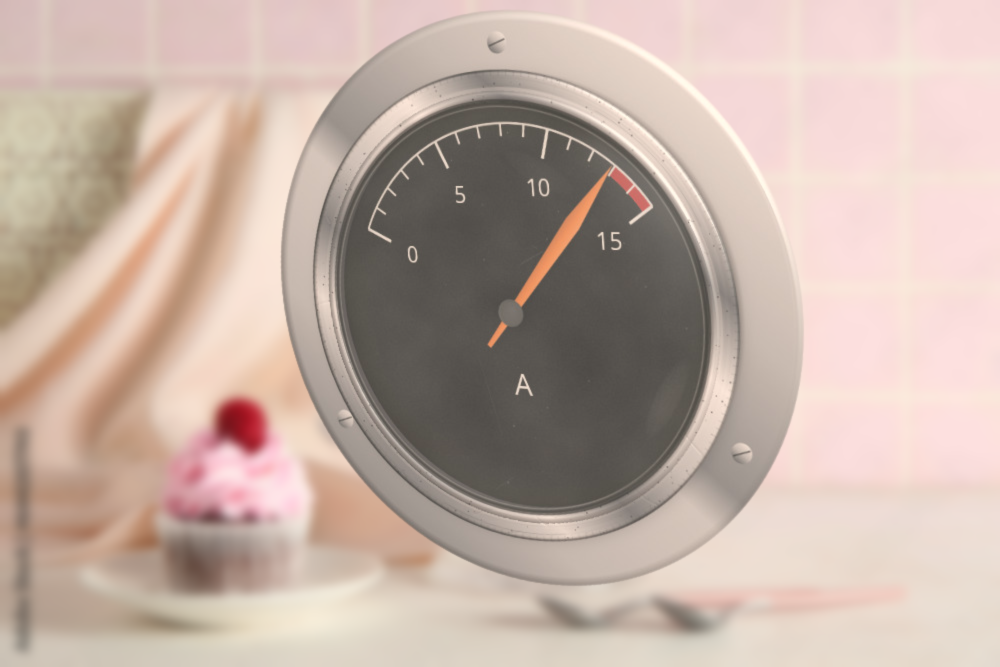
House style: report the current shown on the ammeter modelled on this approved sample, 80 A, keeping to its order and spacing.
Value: 13 A
